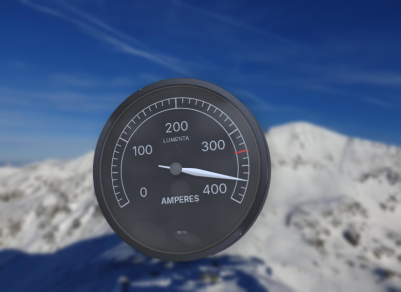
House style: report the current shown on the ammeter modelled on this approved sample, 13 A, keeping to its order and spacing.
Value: 370 A
